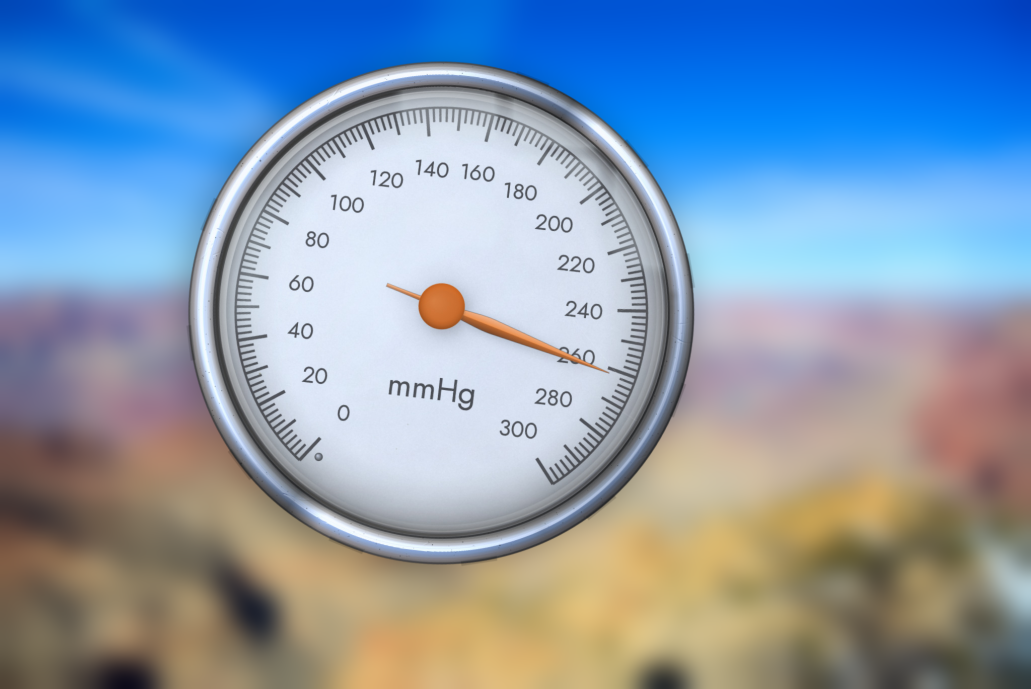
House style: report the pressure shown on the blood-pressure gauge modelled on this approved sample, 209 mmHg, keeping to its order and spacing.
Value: 262 mmHg
